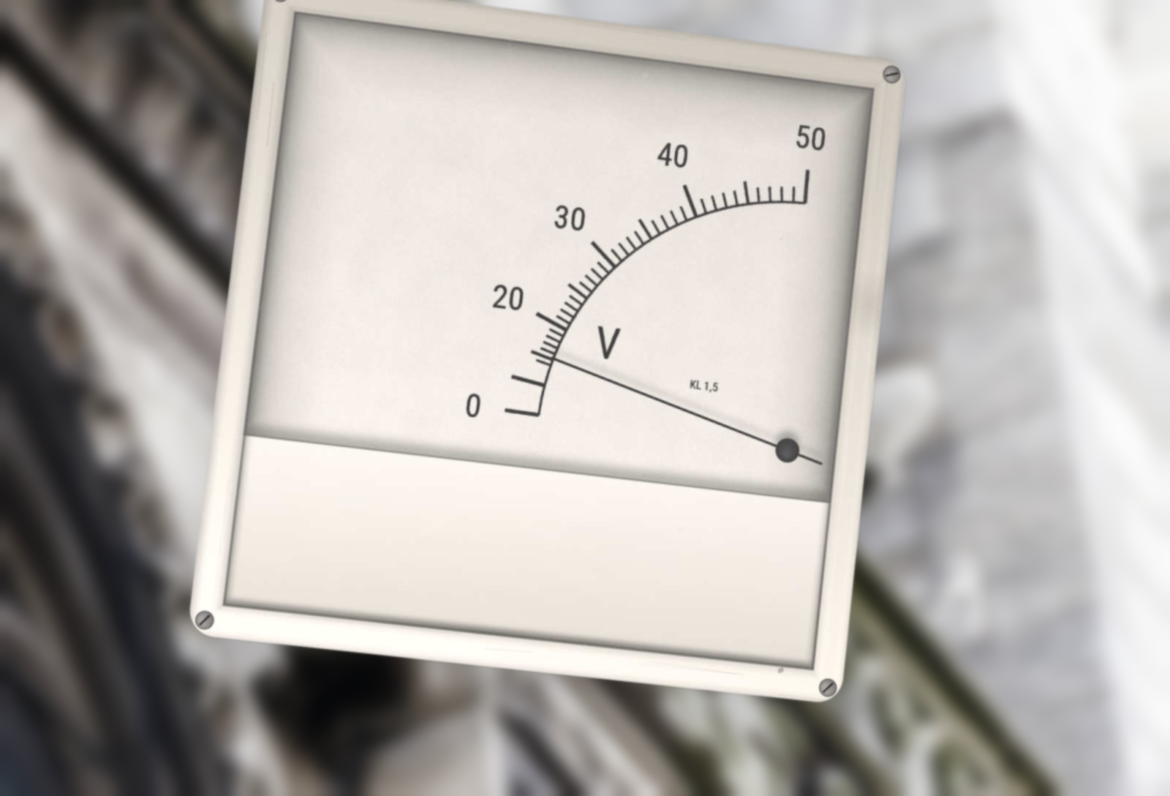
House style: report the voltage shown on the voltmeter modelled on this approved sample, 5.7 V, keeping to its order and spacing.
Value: 15 V
